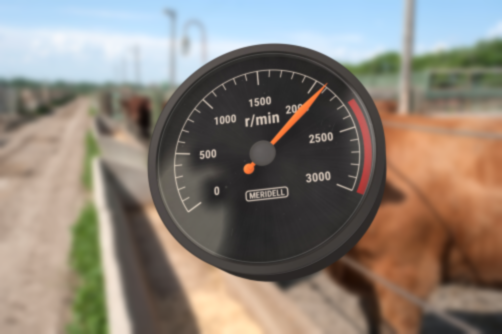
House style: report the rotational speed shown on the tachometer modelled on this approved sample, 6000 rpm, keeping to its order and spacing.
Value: 2100 rpm
